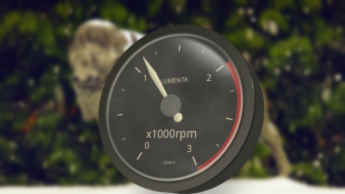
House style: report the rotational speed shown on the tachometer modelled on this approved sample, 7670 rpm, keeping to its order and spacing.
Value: 1125 rpm
